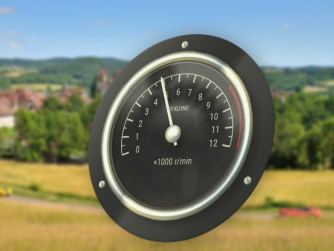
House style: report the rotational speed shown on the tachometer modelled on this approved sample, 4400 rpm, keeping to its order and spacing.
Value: 5000 rpm
